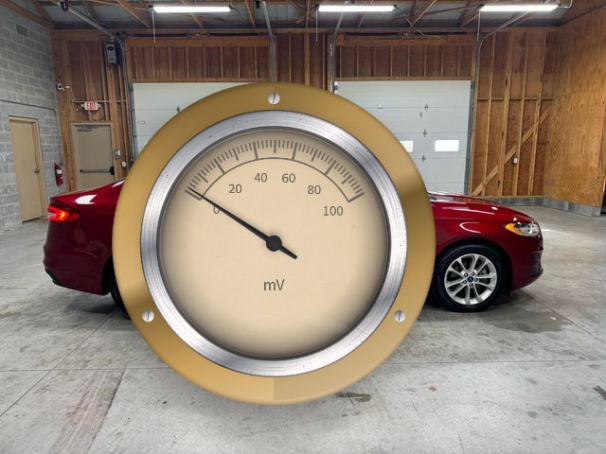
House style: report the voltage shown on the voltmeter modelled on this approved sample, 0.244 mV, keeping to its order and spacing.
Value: 2 mV
